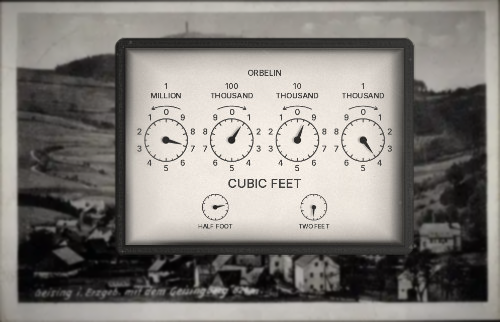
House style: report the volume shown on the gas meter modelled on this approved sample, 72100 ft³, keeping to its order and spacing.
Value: 709400 ft³
